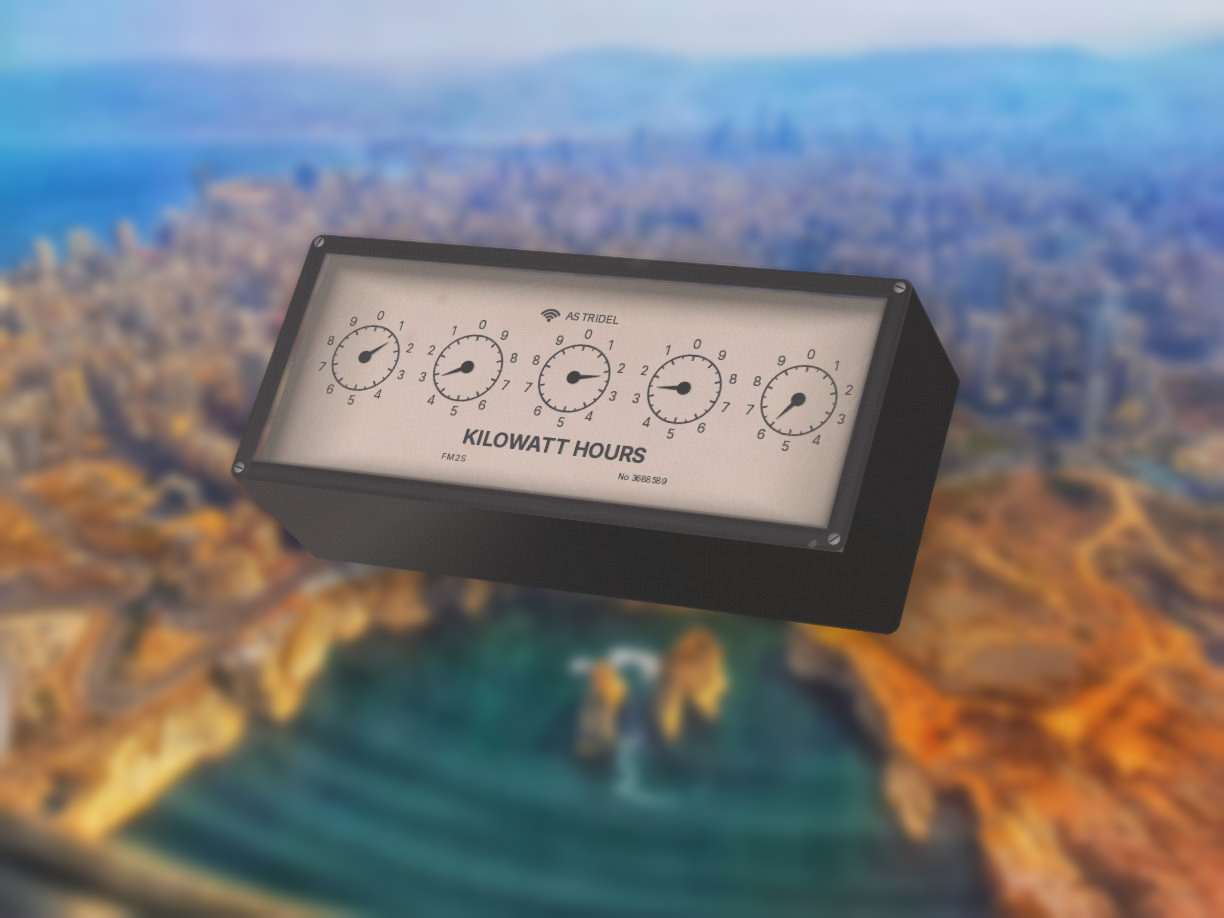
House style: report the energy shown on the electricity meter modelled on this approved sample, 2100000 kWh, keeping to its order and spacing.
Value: 13226 kWh
